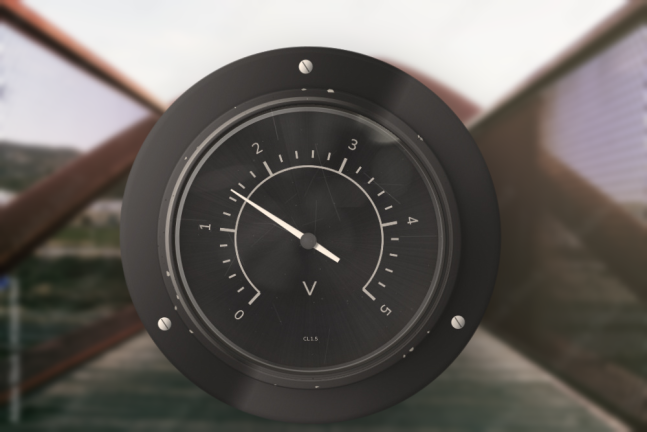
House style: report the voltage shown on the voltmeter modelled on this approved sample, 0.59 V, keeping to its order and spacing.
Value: 1.5 V
